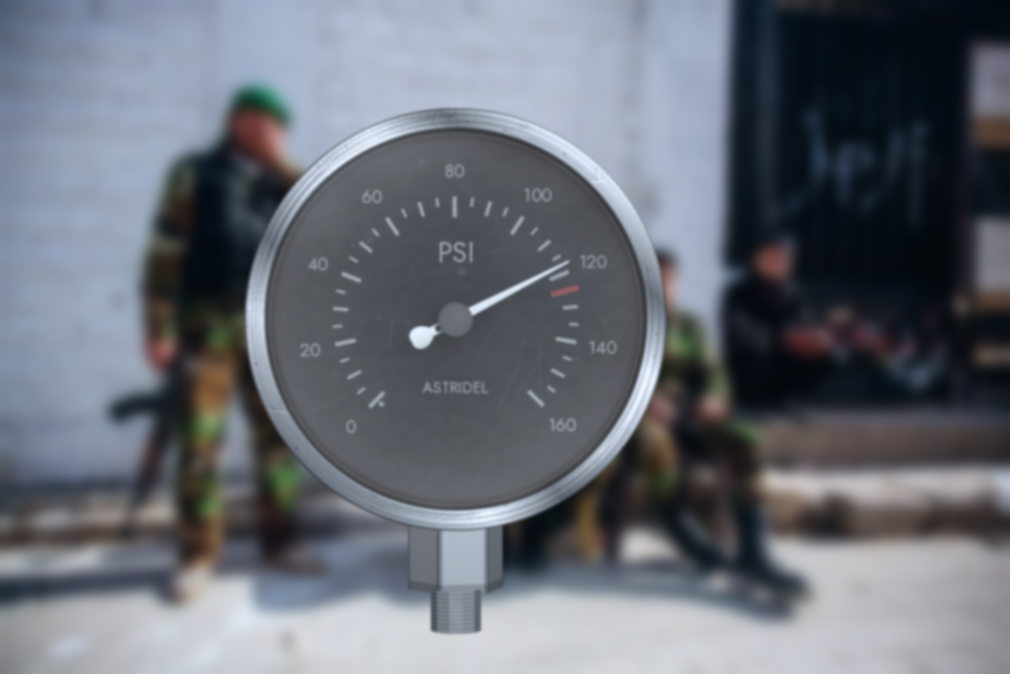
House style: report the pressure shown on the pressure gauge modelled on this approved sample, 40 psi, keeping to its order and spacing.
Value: 117.5 psi
